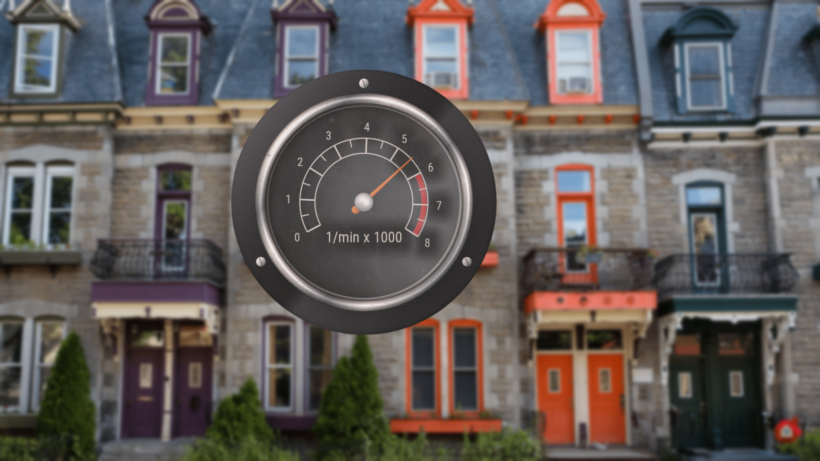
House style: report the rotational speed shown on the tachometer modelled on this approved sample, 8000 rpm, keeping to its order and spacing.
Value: 5500 rpm
